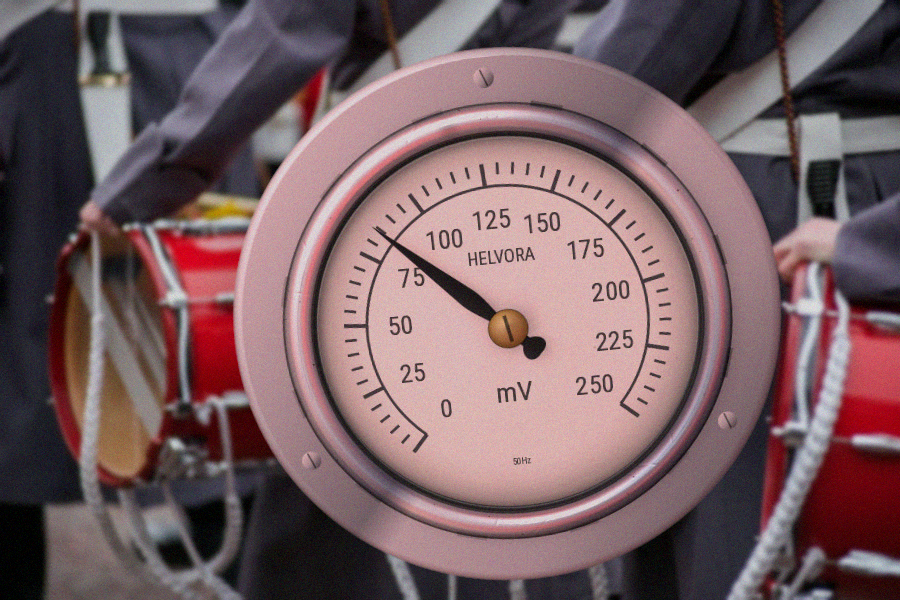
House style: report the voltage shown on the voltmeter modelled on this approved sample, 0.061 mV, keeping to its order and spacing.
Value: 85 mV
